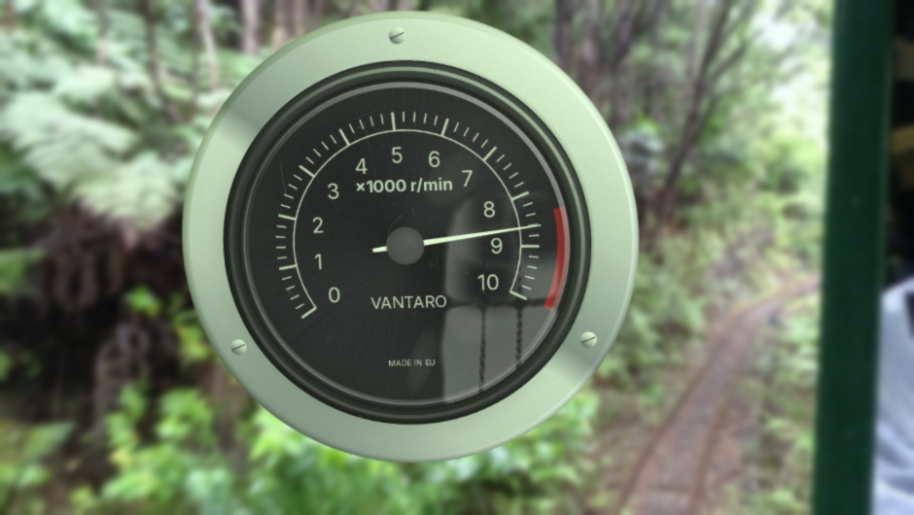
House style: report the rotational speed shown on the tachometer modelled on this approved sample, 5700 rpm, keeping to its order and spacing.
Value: 8600 rpm
